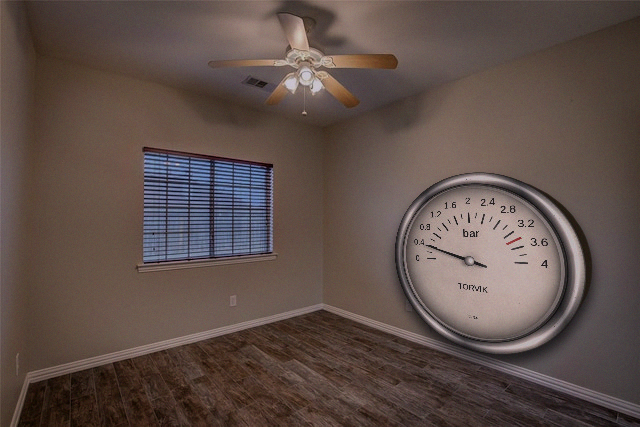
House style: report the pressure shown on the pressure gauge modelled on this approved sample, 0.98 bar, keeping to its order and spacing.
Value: 0.4 bar
